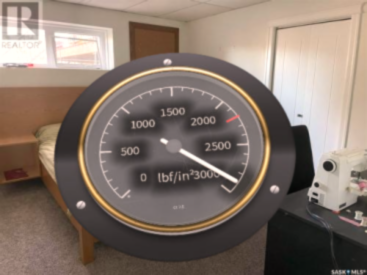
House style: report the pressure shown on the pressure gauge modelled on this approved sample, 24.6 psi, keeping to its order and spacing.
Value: 2900 psi
